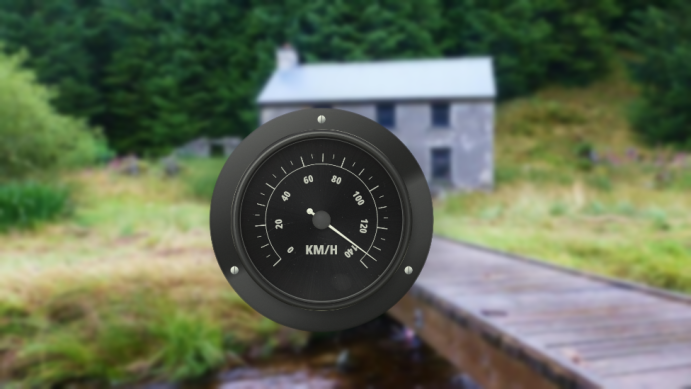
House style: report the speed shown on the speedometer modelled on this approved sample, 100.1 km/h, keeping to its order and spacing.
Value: 135 km/h
